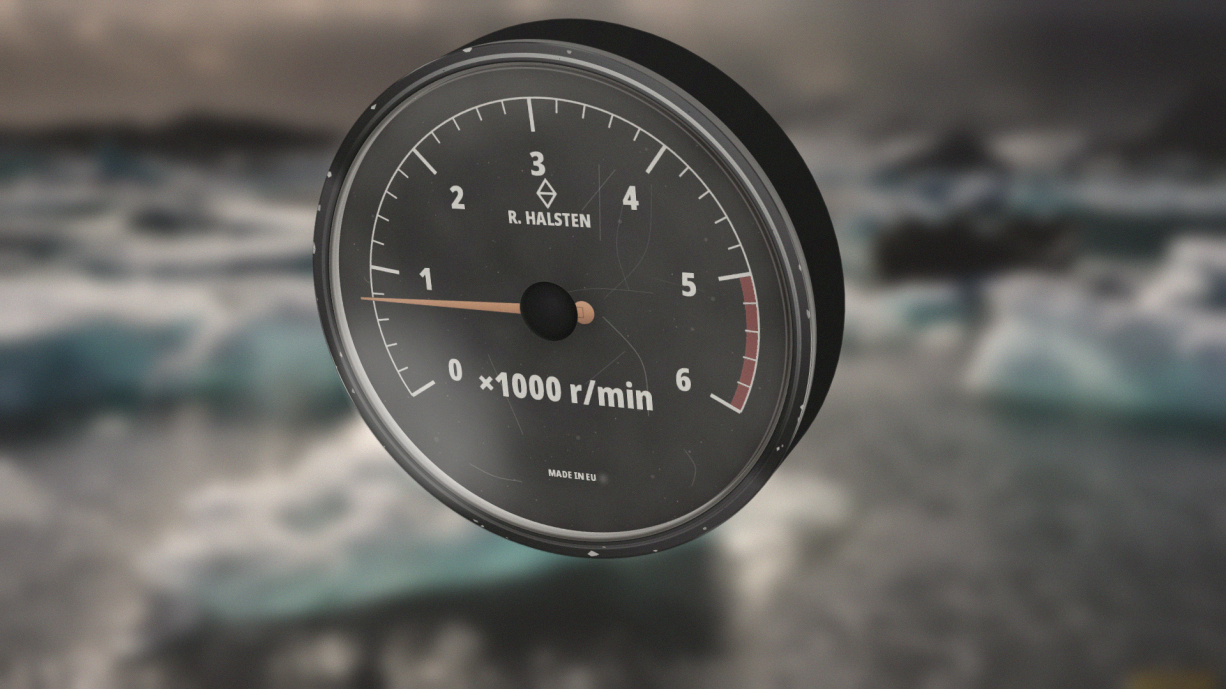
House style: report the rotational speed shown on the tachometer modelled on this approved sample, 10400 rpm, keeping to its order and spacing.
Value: 800 rpm
